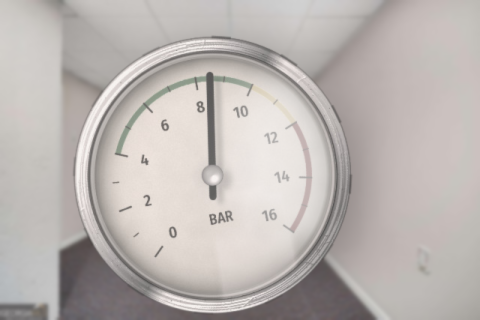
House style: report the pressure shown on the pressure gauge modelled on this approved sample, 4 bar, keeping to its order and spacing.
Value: 8.5 bar
